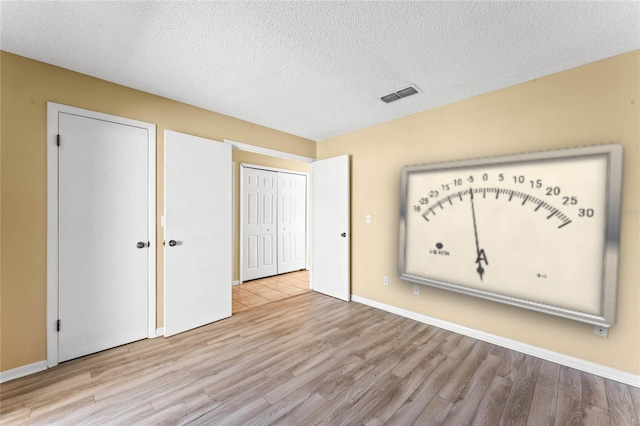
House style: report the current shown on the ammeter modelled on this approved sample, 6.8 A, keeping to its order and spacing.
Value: -5 A
